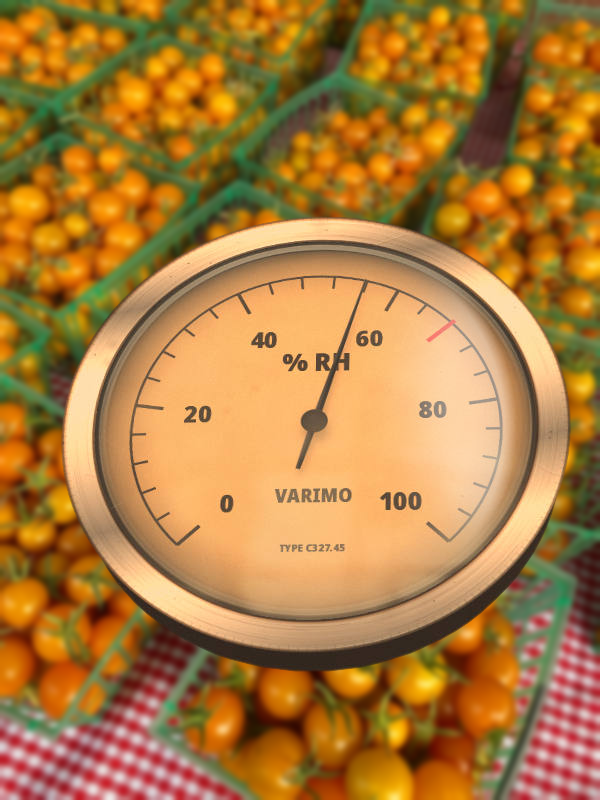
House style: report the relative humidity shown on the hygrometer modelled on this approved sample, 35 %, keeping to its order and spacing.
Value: 56 %
